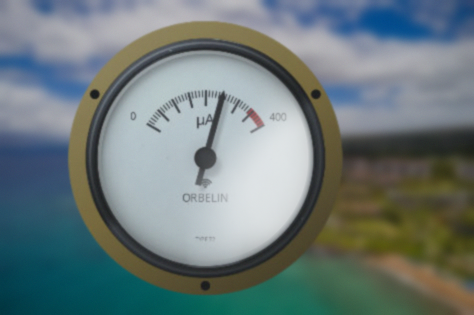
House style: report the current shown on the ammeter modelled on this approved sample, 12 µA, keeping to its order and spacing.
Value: 250 µA
